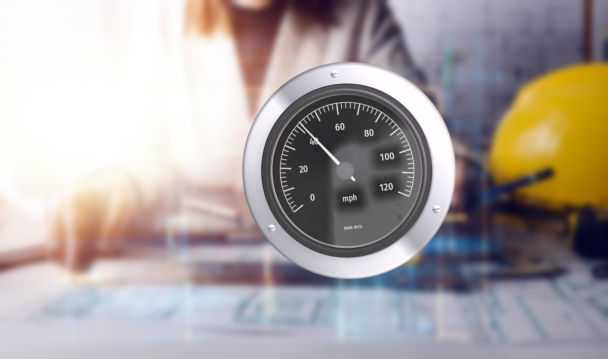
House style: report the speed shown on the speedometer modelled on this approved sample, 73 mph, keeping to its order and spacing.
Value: 42 mph
